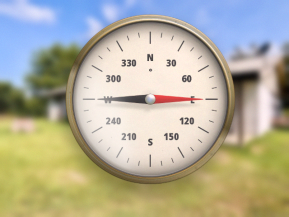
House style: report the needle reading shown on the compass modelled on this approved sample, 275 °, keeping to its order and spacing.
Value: 90 °
